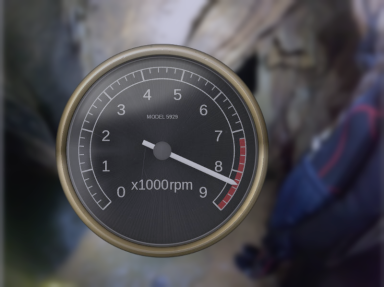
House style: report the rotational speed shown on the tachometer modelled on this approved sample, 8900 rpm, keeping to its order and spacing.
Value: 8300 rpm
